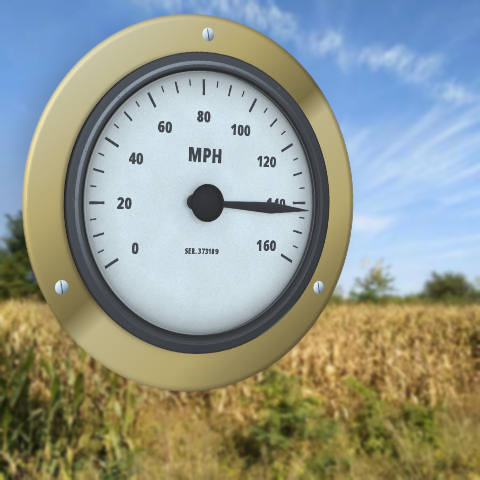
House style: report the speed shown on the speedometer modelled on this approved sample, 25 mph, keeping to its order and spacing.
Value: 142.5 mph
